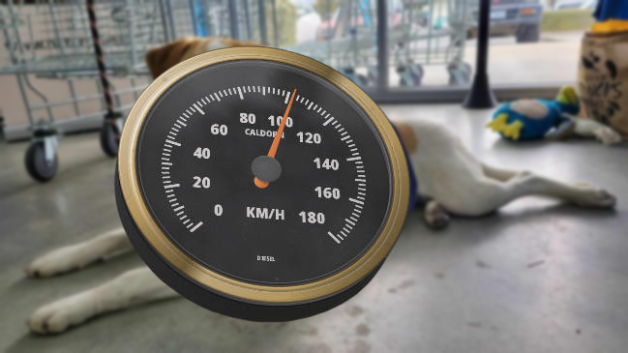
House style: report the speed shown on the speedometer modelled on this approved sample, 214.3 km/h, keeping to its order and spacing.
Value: 102 km/h
